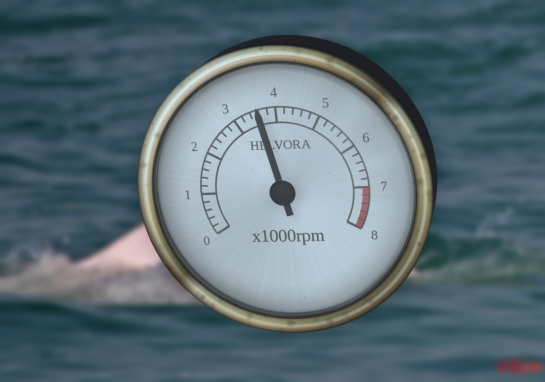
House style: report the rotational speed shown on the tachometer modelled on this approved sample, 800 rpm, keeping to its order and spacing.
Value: 3600 rpm
